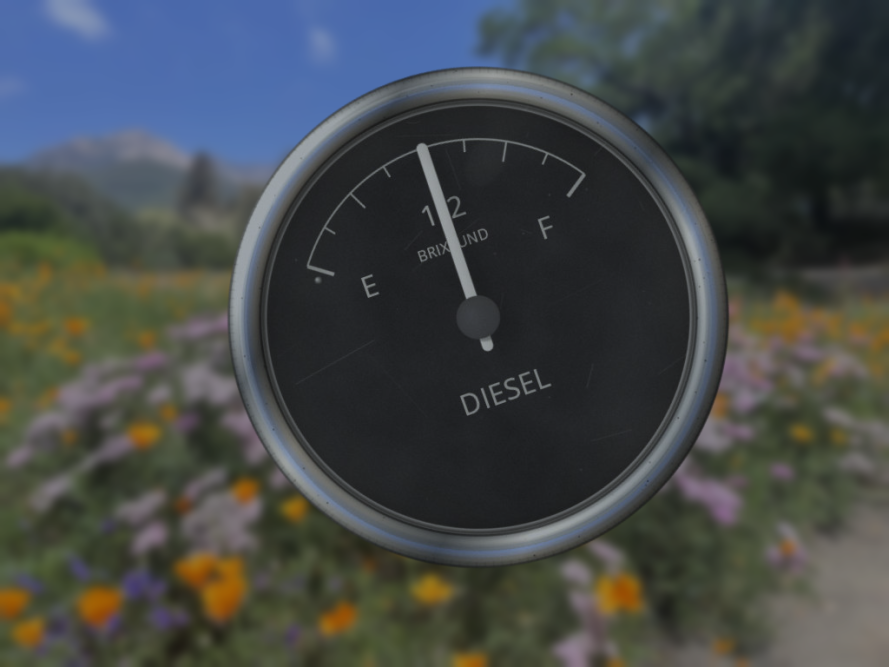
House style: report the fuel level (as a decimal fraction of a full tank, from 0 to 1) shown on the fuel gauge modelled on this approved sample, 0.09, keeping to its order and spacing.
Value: 0.5
